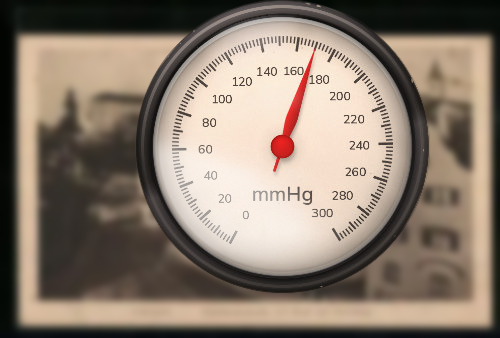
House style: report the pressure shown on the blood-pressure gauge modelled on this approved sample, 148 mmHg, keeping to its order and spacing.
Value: 170 mmHg
